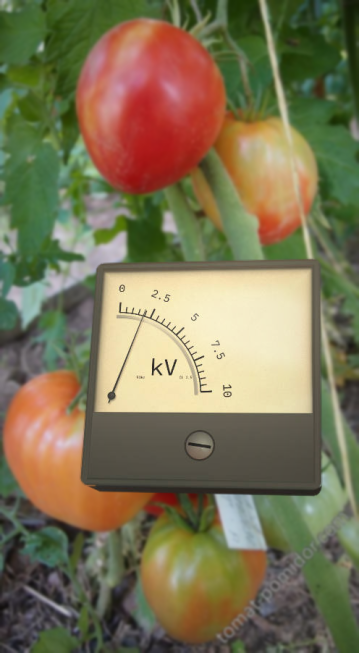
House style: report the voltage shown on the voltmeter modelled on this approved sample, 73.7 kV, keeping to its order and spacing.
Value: 2 kV
